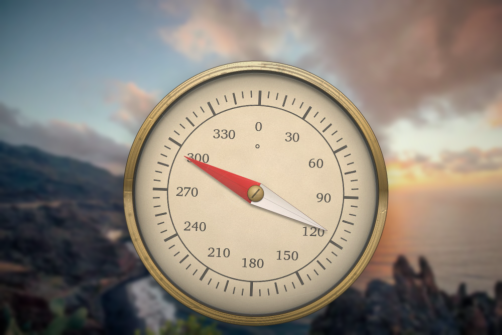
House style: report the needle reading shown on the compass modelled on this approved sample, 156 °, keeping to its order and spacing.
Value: 295 °
